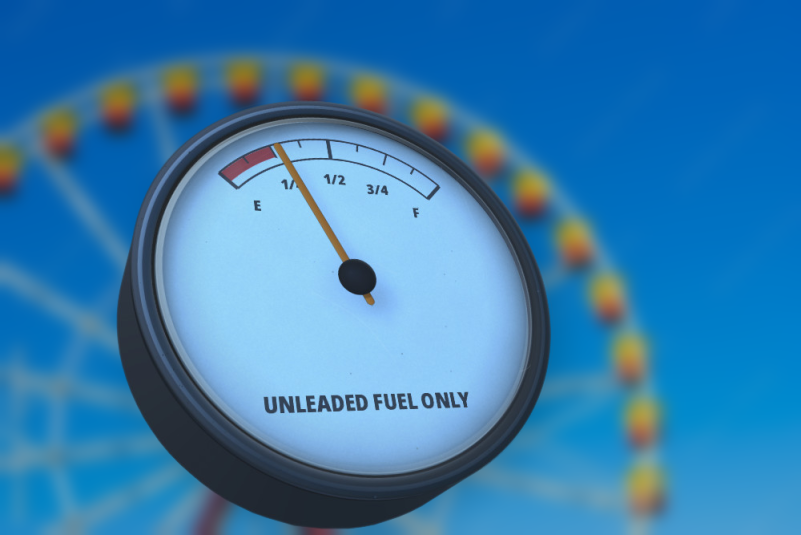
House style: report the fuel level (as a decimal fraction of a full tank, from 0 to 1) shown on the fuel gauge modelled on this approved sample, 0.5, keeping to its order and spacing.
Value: 0.25
